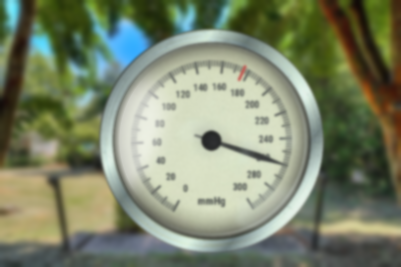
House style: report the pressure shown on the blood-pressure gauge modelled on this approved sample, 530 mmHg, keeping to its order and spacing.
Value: 260 mmHg
